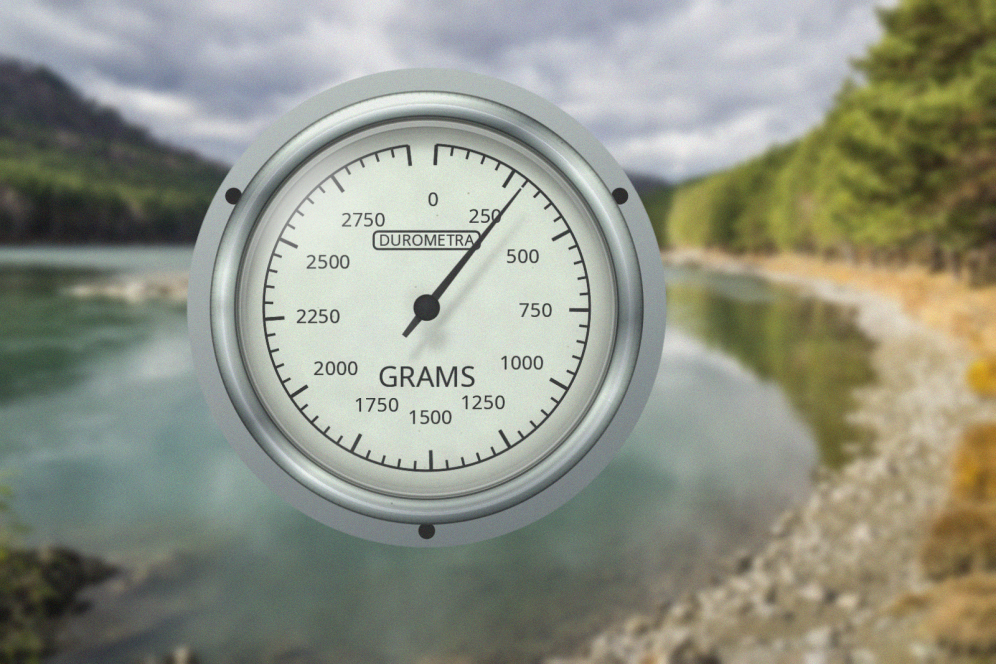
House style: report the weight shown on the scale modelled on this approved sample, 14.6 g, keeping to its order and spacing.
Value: 300 g
